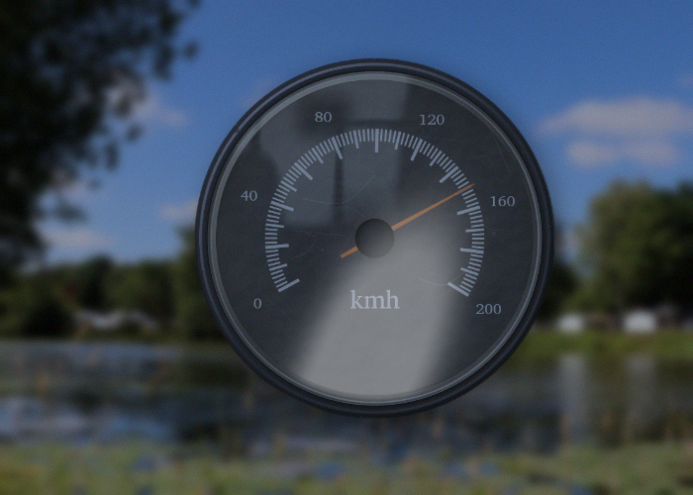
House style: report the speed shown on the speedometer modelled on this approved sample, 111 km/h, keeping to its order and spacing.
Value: 150 km/h
